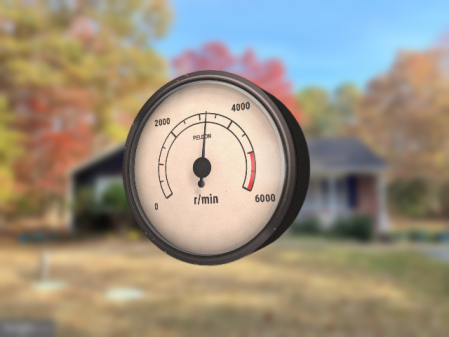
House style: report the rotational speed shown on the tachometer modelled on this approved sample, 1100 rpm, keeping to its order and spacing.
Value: 3250 rpm
